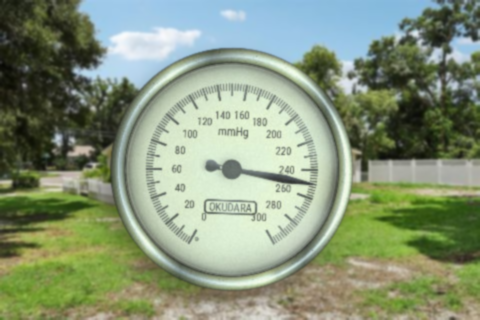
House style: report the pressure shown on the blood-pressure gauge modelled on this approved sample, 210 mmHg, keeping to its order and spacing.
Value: 250 mmHg
